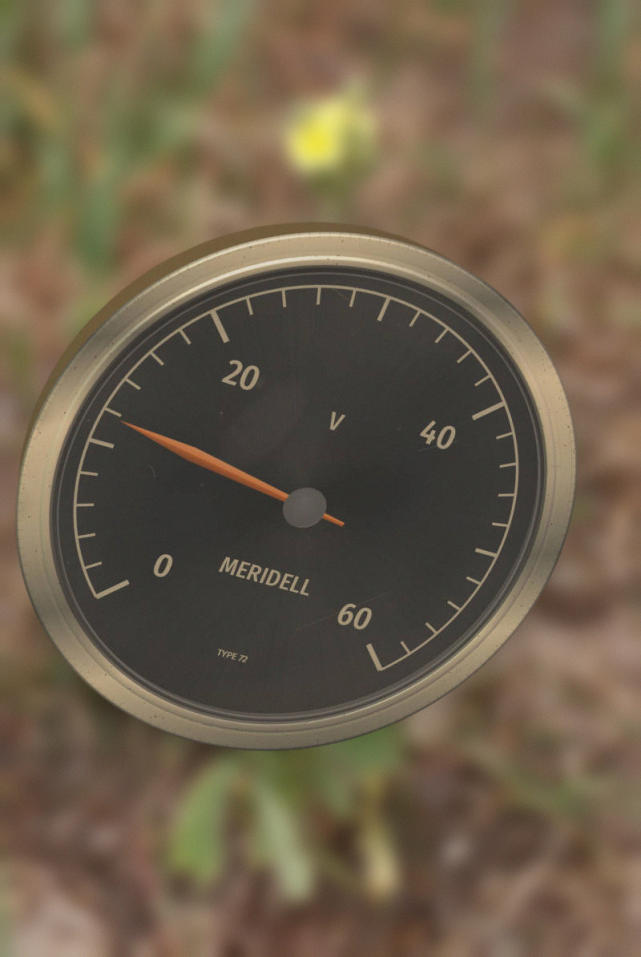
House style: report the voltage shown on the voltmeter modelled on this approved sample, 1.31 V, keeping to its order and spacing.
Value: 12 V
